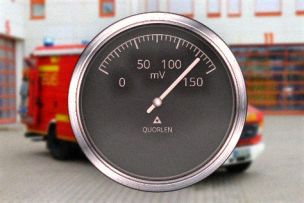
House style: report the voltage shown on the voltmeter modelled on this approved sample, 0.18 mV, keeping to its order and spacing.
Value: 130 mV
